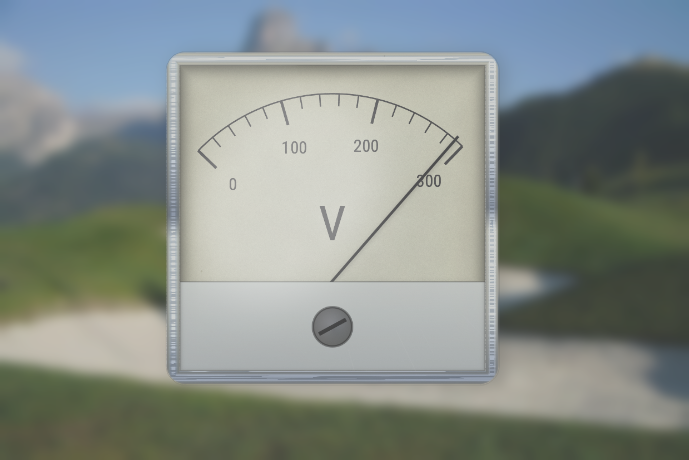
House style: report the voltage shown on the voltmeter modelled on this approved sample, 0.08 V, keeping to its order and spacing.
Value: 290 V
